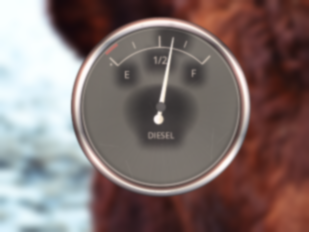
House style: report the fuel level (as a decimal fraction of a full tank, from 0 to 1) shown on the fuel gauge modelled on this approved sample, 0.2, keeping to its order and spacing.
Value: 0.625
